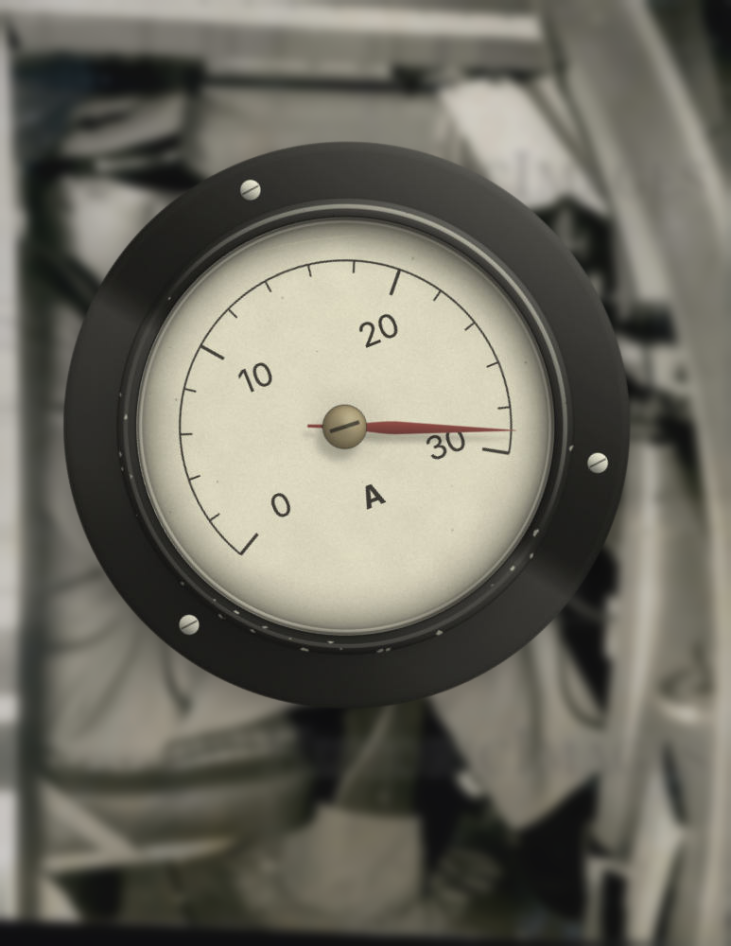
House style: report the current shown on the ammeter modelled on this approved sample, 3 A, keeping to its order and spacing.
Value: 29 A
